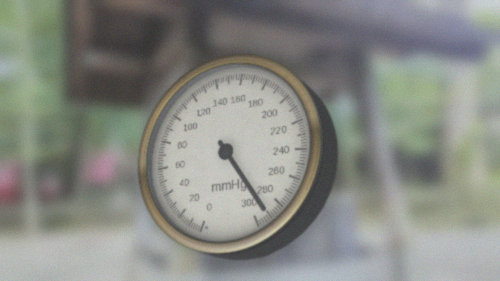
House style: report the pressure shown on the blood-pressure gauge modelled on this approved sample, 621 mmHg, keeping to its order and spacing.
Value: 290 mmHg
